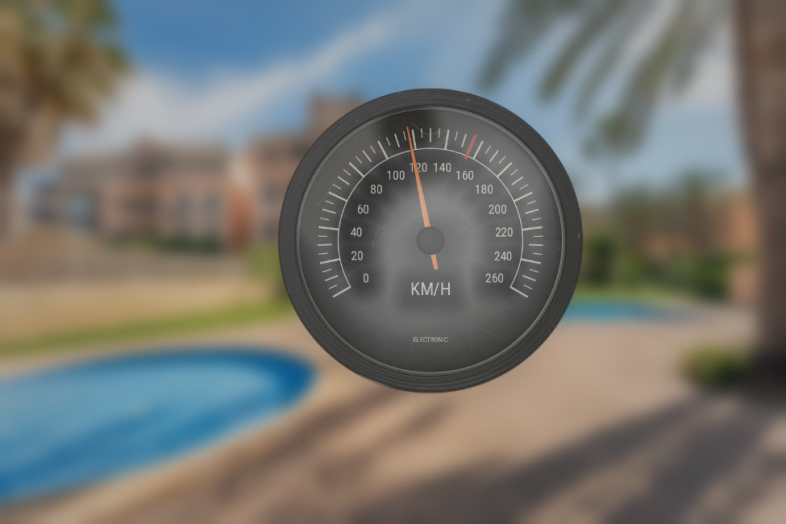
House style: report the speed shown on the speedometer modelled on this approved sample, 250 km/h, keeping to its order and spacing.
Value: 117.5 km/h
